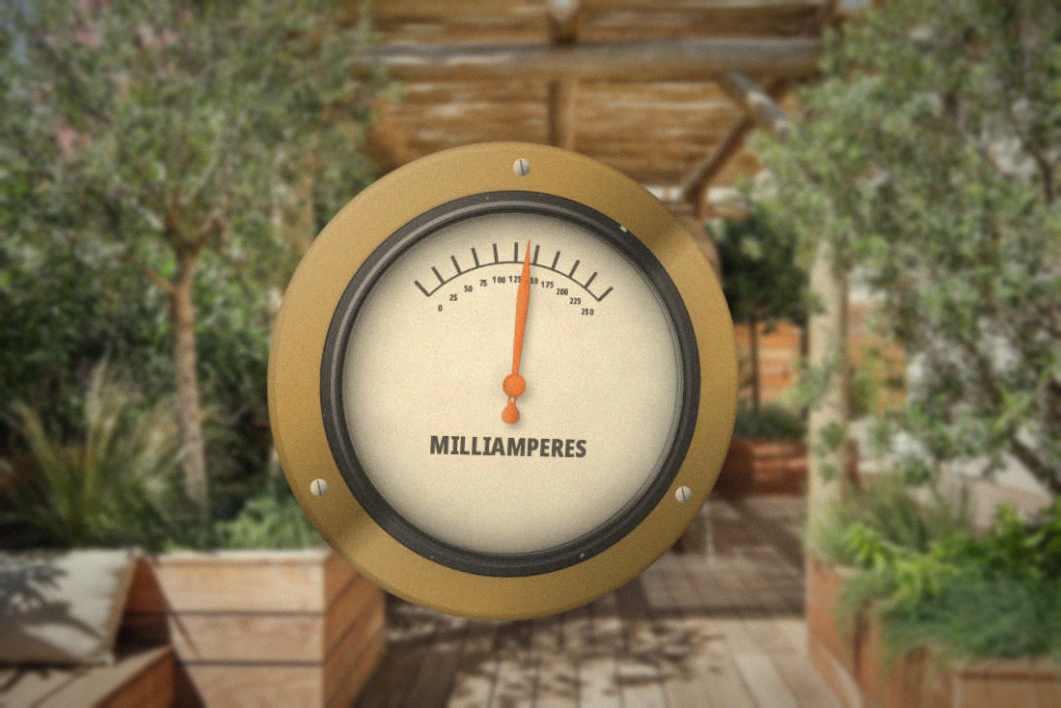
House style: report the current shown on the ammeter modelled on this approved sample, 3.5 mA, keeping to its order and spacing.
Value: 137.5 mA
